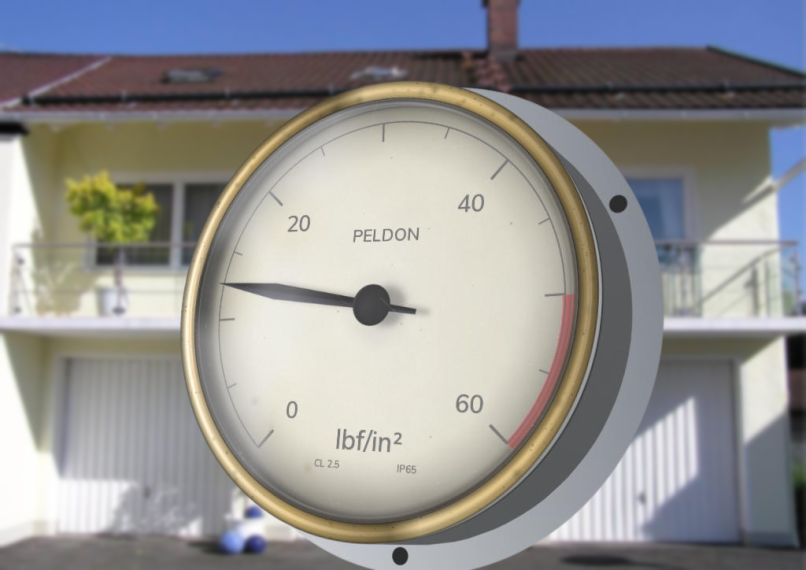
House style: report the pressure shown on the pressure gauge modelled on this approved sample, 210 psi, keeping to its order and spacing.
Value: 12.5 psi
